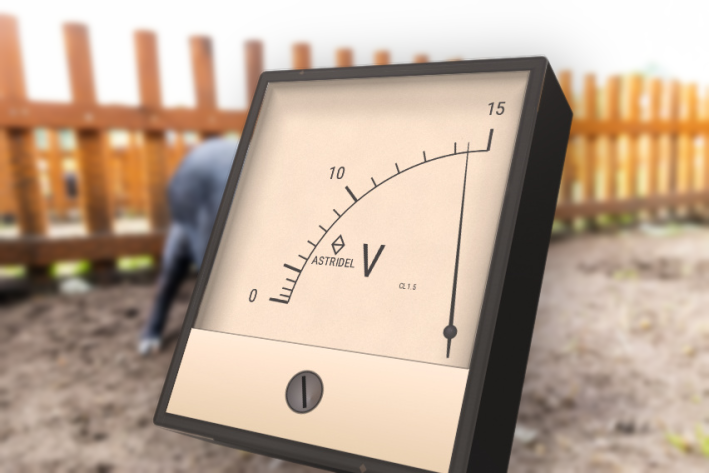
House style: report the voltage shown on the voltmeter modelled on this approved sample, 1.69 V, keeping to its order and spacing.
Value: 14.5 V
